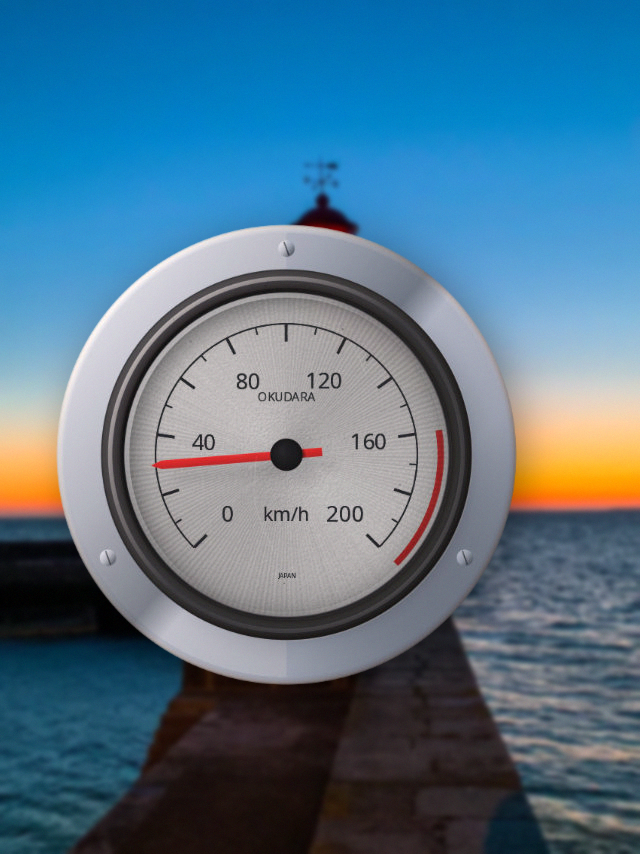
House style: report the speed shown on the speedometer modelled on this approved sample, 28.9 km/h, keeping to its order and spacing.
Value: 30 km/h
